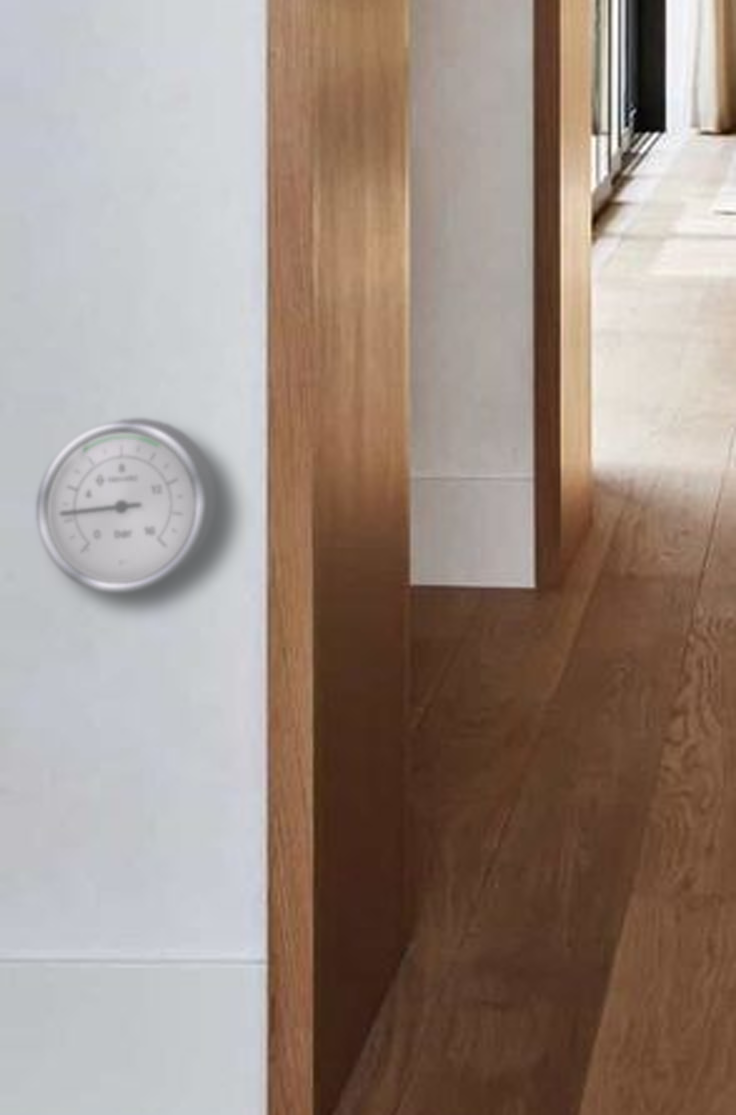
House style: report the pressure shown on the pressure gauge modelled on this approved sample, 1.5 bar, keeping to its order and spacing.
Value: 2.5 bar
